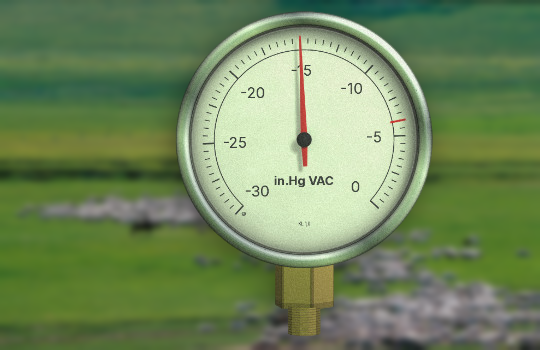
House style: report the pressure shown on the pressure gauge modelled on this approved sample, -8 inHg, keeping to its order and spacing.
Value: -15 inHg
